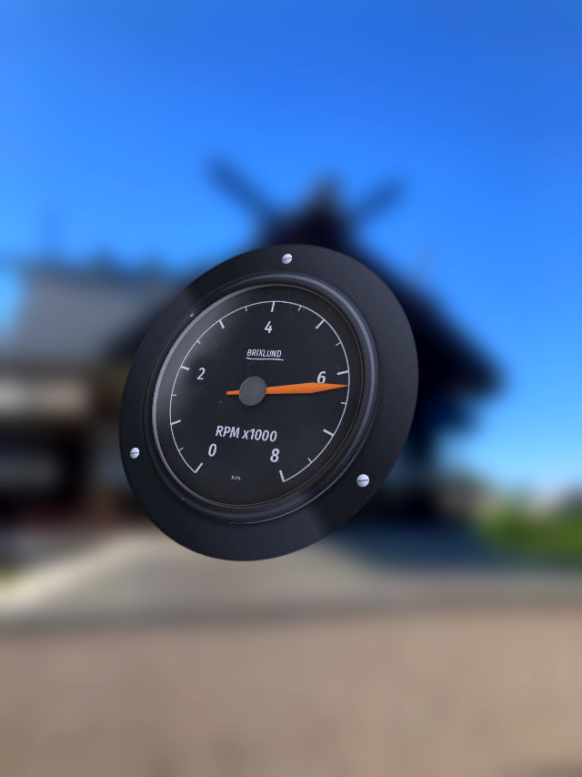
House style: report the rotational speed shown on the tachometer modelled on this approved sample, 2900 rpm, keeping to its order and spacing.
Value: 6250 rpm
